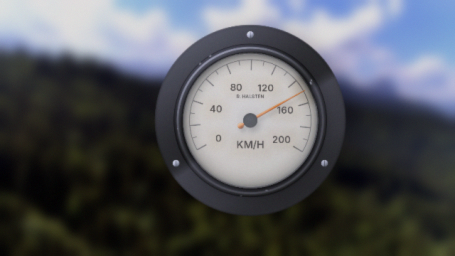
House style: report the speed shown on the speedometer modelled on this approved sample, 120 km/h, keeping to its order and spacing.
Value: 150 km/h
